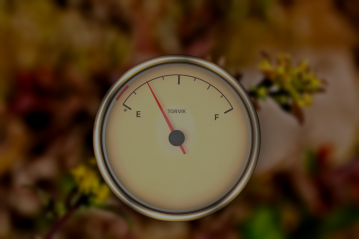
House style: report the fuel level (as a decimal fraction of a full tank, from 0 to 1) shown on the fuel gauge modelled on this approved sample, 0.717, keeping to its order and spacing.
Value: 0.25
